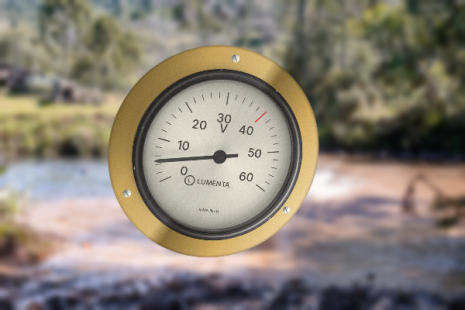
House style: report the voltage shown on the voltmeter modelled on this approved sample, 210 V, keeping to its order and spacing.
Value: 5 V
